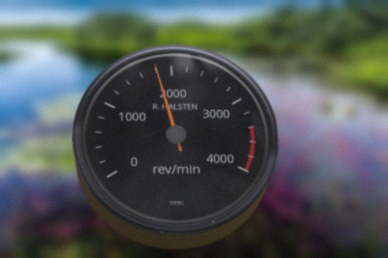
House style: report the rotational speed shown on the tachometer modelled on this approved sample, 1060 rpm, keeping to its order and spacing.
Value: 1800 rpm
